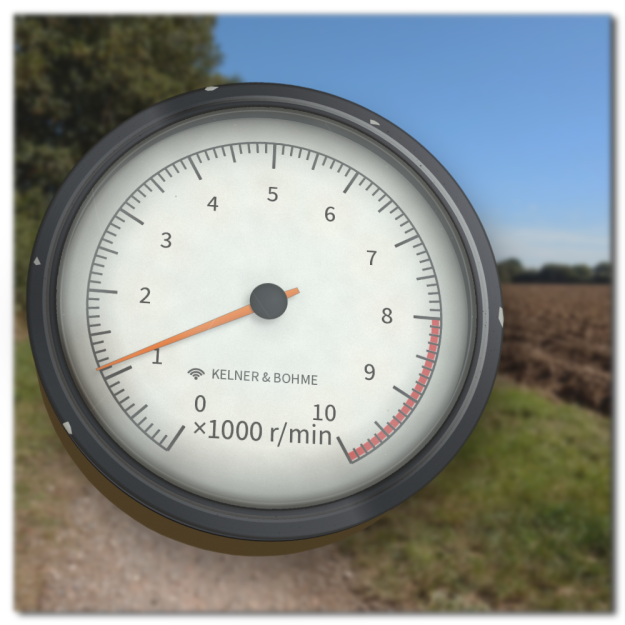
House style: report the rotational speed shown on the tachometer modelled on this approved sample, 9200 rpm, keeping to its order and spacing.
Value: 1100 rpm
